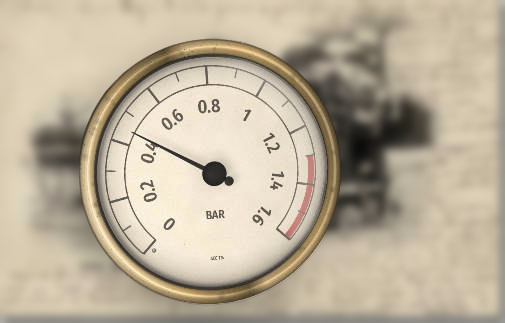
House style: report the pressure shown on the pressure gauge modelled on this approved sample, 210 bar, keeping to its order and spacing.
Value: 0.45 bar
